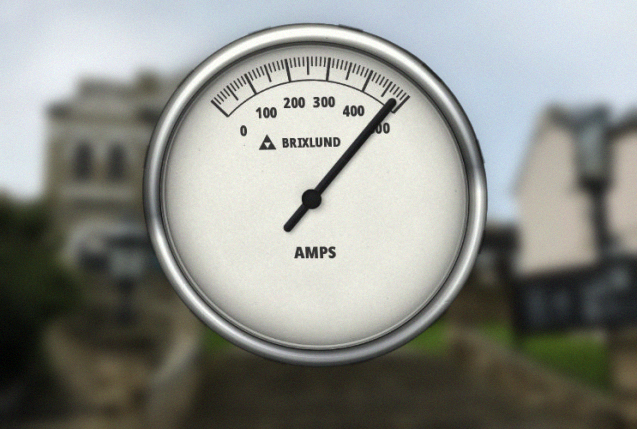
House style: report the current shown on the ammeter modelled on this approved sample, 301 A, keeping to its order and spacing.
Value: 480 A
